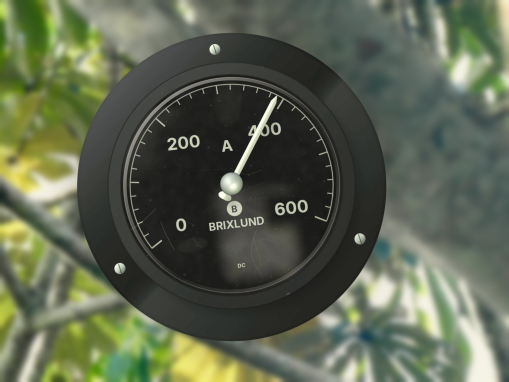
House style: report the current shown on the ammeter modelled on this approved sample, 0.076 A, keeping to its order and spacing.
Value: 390 A
